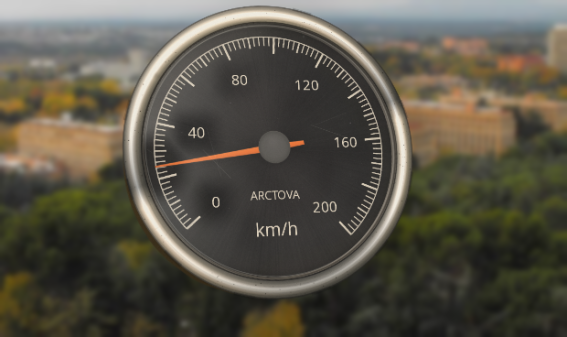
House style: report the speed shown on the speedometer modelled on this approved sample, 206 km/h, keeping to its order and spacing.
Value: 24 km/h
